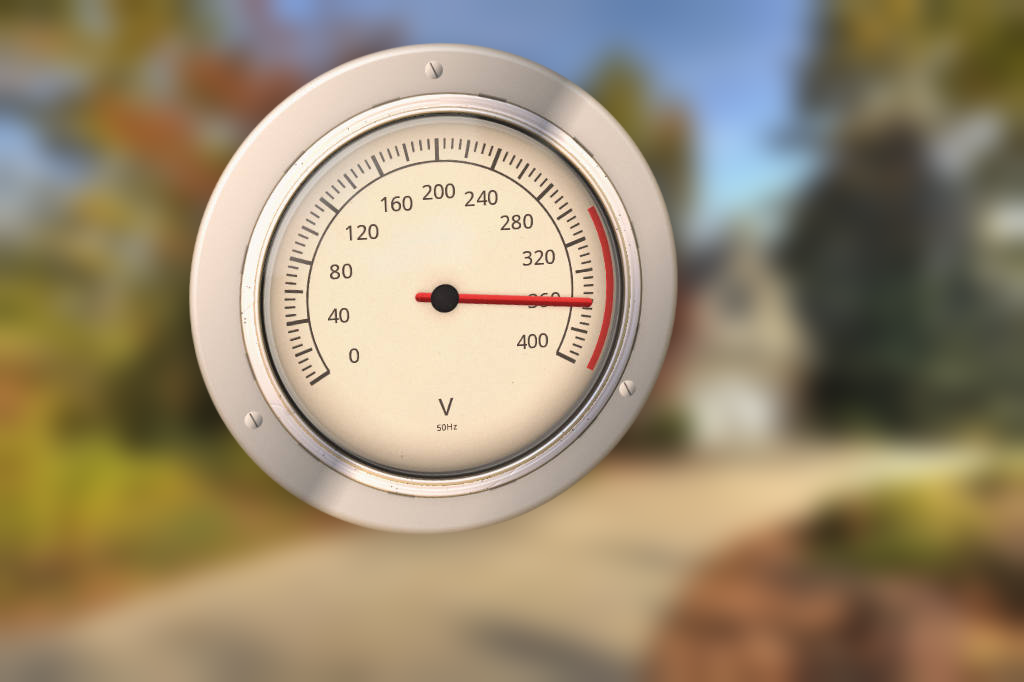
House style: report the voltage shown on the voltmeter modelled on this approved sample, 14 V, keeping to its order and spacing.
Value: 360 V
